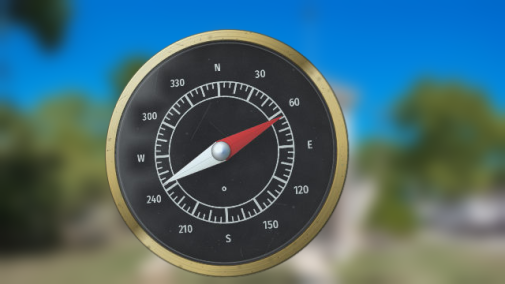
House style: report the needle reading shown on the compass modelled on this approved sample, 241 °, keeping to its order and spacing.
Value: 65 °
